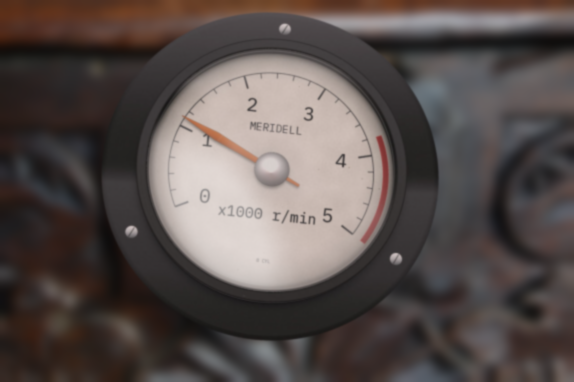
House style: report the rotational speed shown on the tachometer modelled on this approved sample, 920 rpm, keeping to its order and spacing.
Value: 1100 rpm
